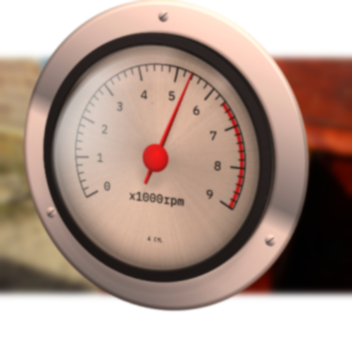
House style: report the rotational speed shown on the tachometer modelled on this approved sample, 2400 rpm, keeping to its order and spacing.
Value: 5400 rpm
